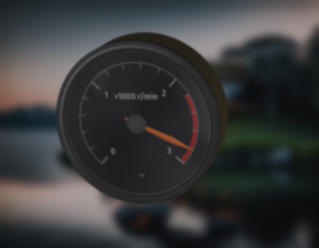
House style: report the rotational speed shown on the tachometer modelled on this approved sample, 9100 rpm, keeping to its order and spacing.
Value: 2800 rpm
